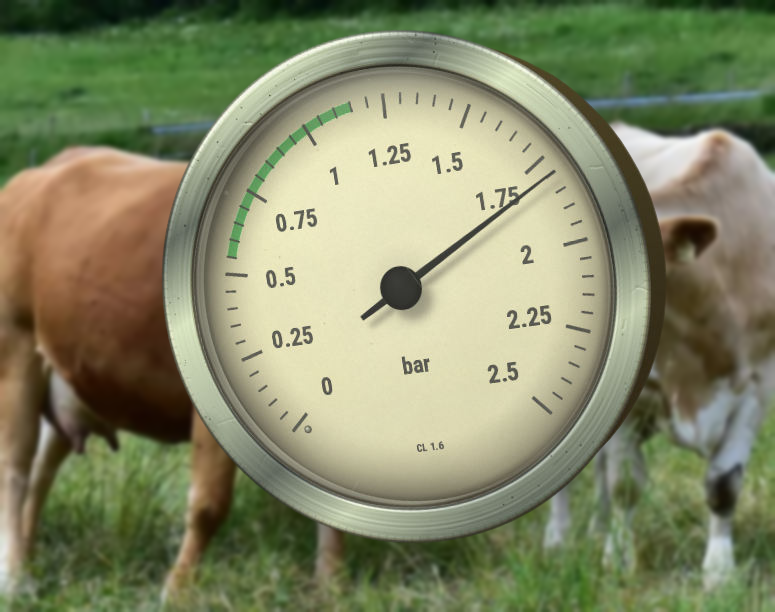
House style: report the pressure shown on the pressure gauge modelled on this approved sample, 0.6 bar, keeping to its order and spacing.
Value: 1.8 bar
